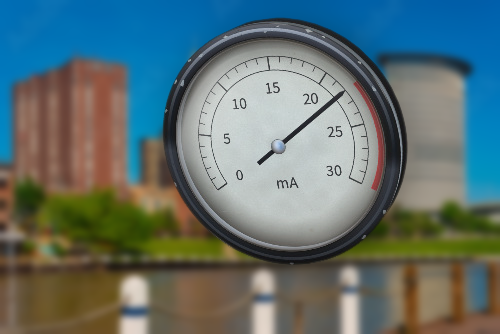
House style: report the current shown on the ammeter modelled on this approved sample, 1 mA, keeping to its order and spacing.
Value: 22 mA
